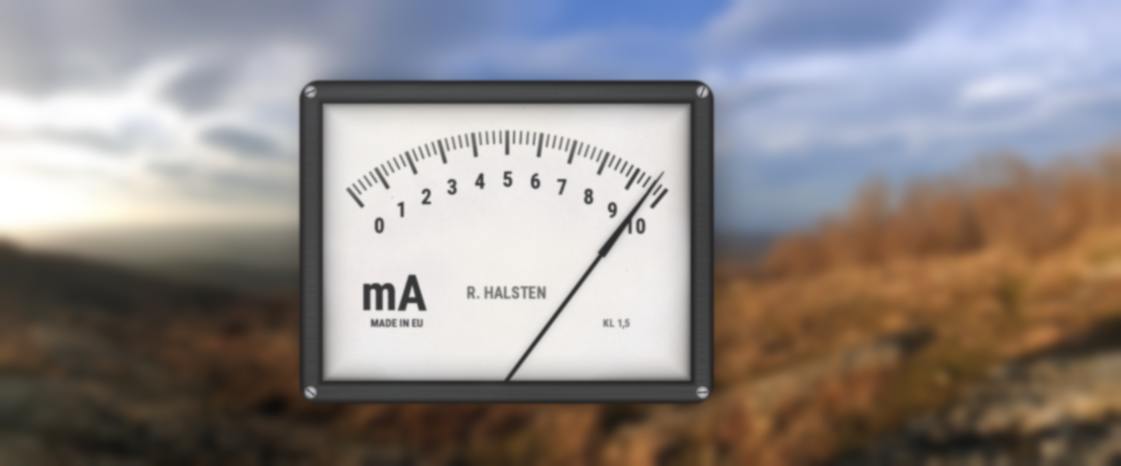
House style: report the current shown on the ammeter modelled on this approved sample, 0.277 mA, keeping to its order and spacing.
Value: 9.6 mA
